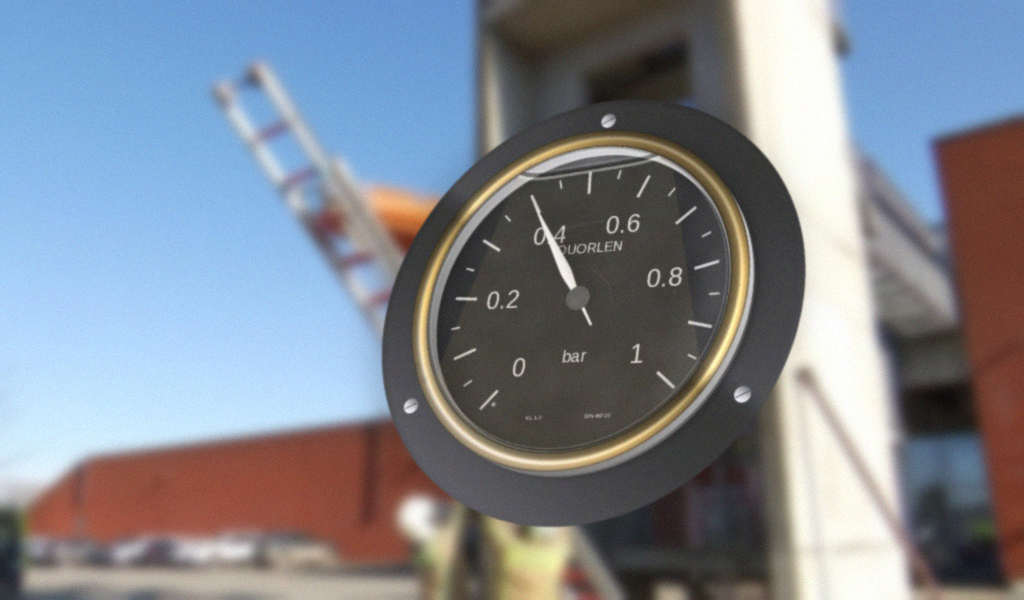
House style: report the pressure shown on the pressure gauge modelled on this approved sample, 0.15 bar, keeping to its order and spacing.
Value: 0.4 bar
